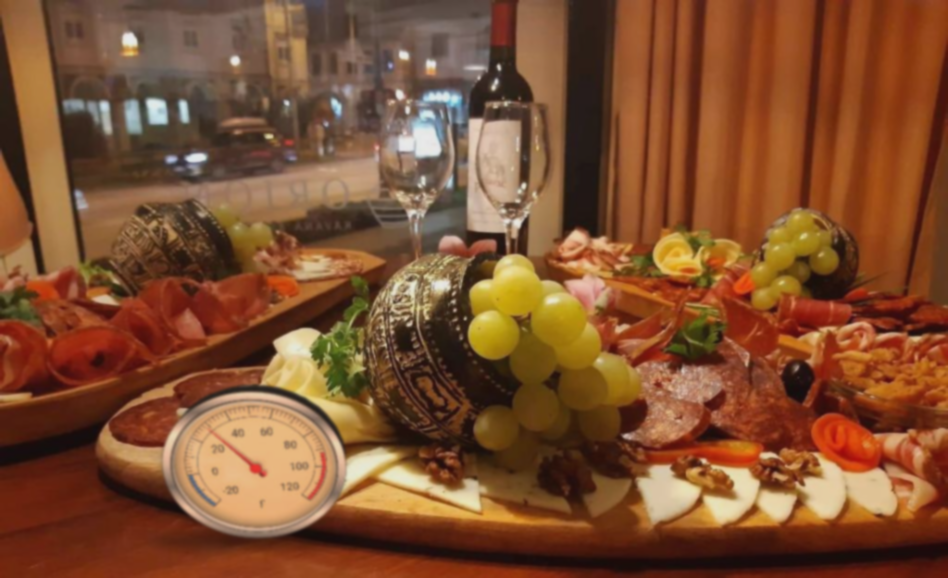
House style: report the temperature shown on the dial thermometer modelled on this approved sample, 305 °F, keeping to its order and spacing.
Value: 30 °F
